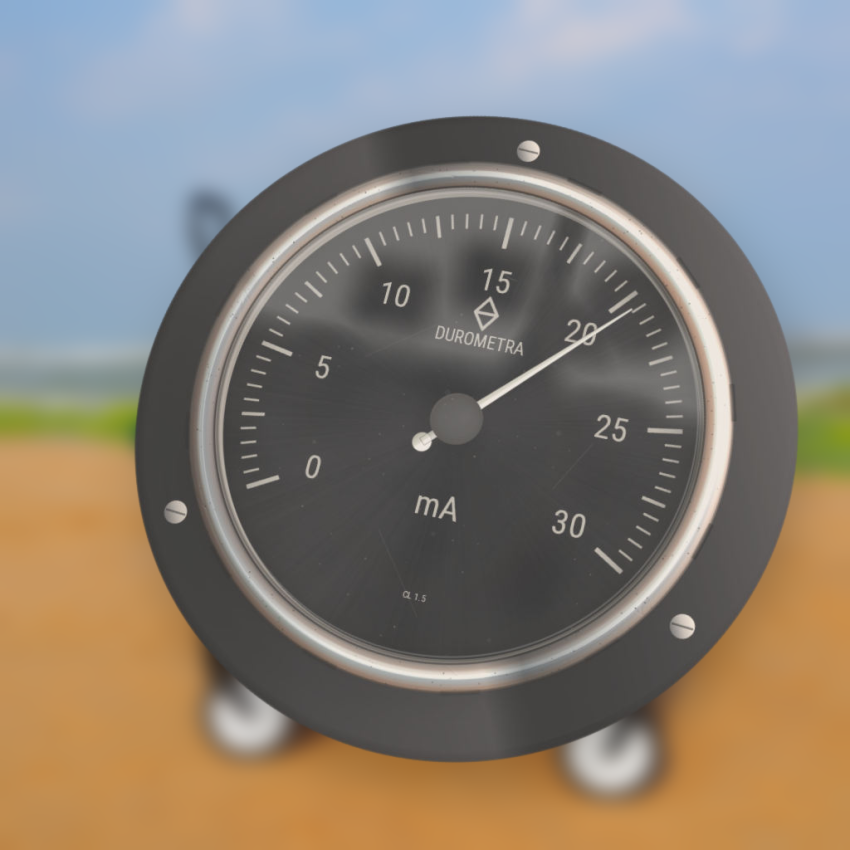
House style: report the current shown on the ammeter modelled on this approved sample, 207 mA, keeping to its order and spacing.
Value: 20.5 mA
